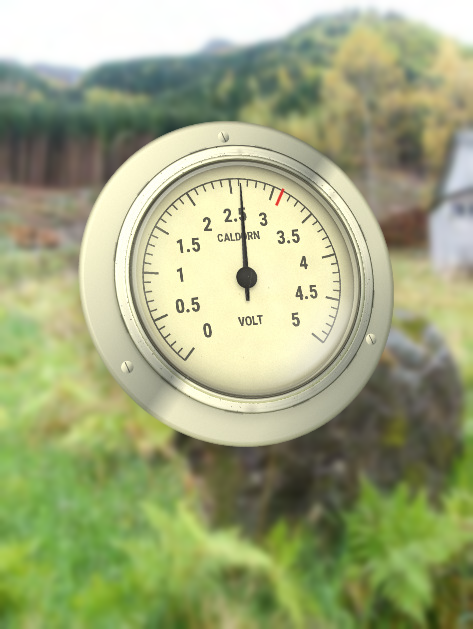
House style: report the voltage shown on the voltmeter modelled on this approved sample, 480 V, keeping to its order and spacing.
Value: 2.6 V
